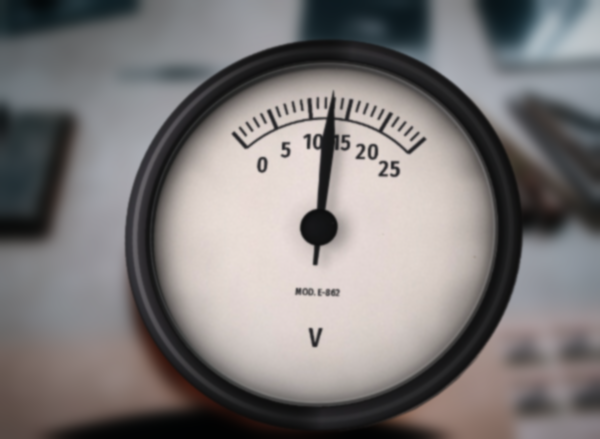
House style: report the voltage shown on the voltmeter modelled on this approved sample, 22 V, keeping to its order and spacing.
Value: 13 V
